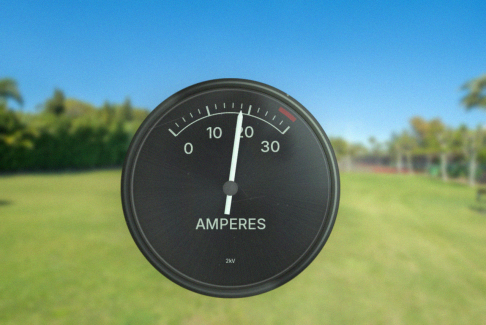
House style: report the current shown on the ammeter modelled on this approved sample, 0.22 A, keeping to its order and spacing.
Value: 18 A
